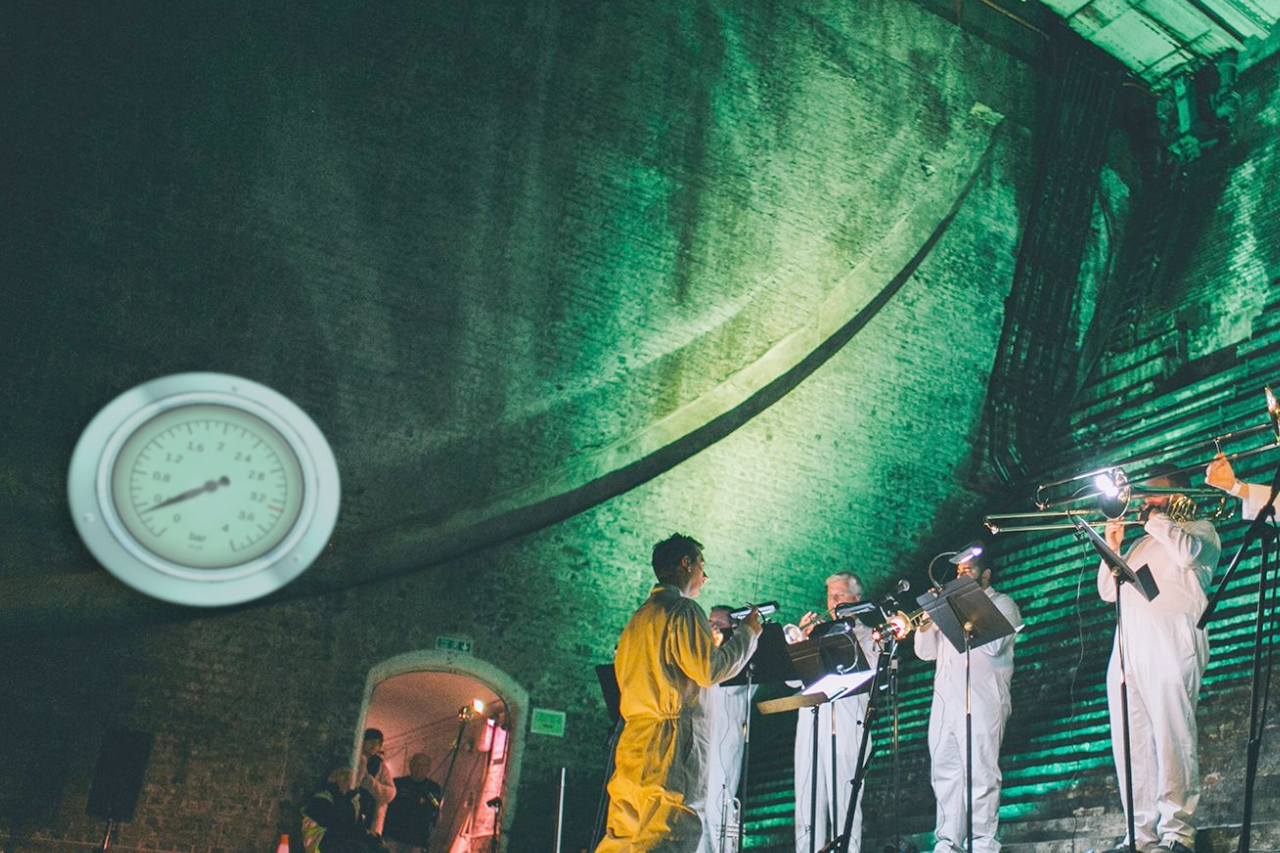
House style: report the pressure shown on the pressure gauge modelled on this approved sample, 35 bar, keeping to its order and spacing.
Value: 0.3 bar
